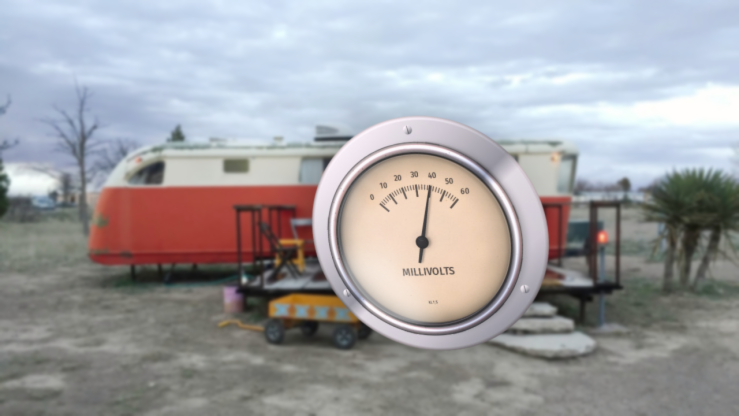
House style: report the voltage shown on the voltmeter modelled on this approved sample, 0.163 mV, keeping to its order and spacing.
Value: 40 mV
